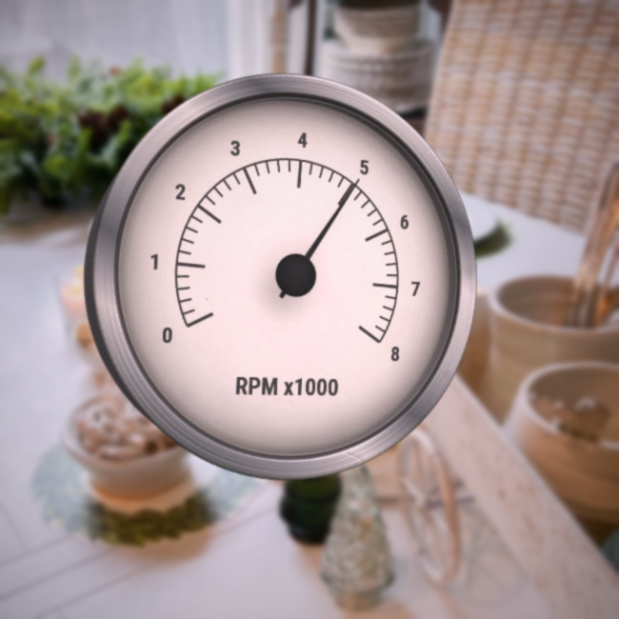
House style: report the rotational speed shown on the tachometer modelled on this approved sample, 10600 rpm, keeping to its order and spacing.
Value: 5000 rpm
